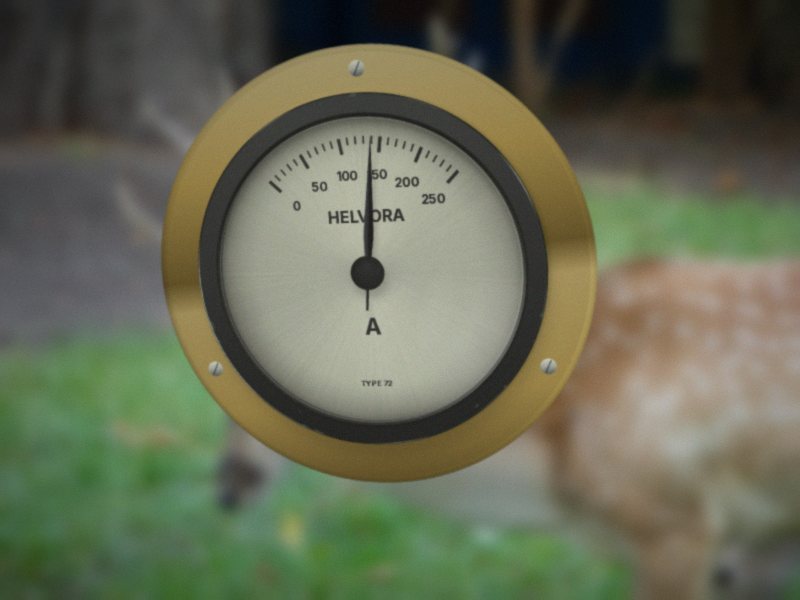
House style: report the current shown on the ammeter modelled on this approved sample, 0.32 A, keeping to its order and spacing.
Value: 140 A
